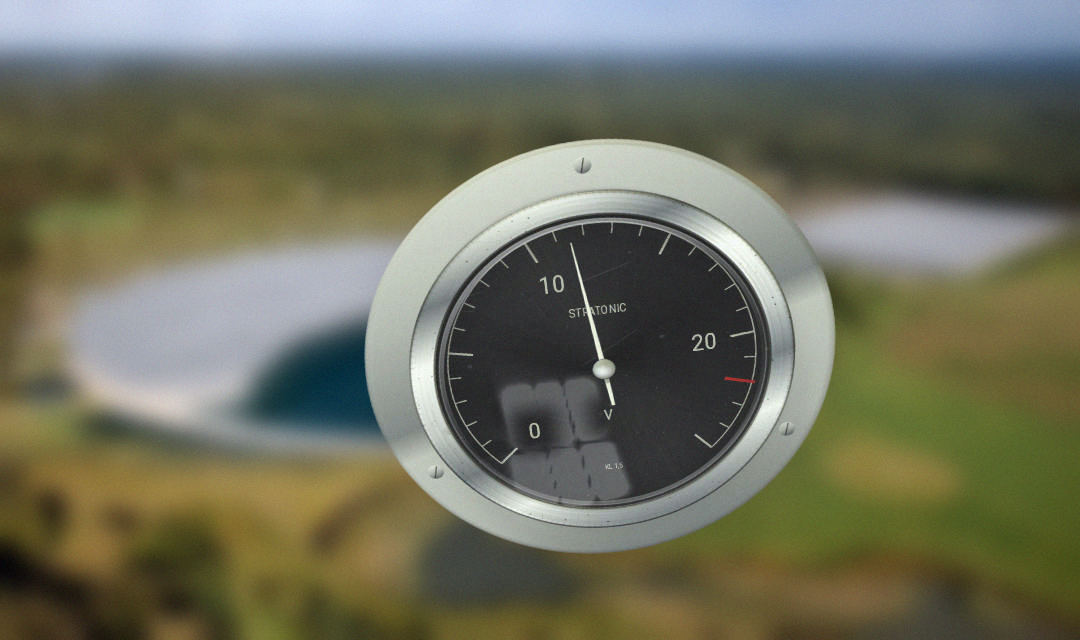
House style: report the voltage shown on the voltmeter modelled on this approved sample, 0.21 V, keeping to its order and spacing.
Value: 11.5 V
